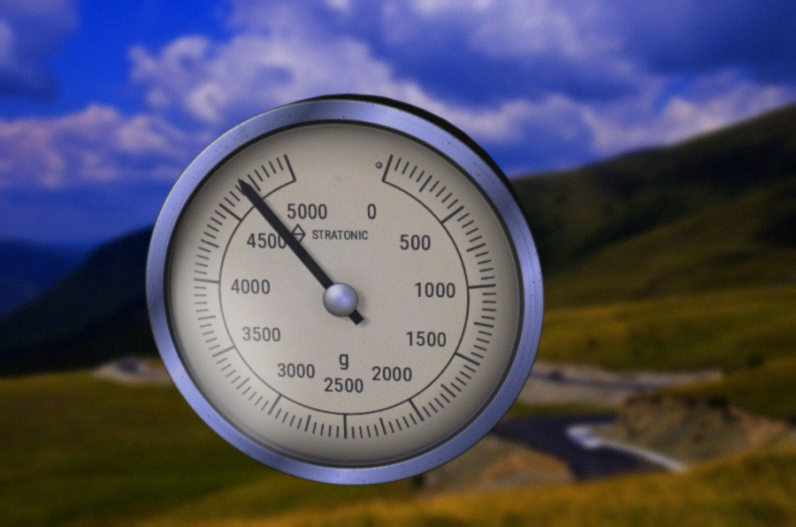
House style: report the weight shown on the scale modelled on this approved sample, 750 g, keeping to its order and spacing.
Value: 4700 g
